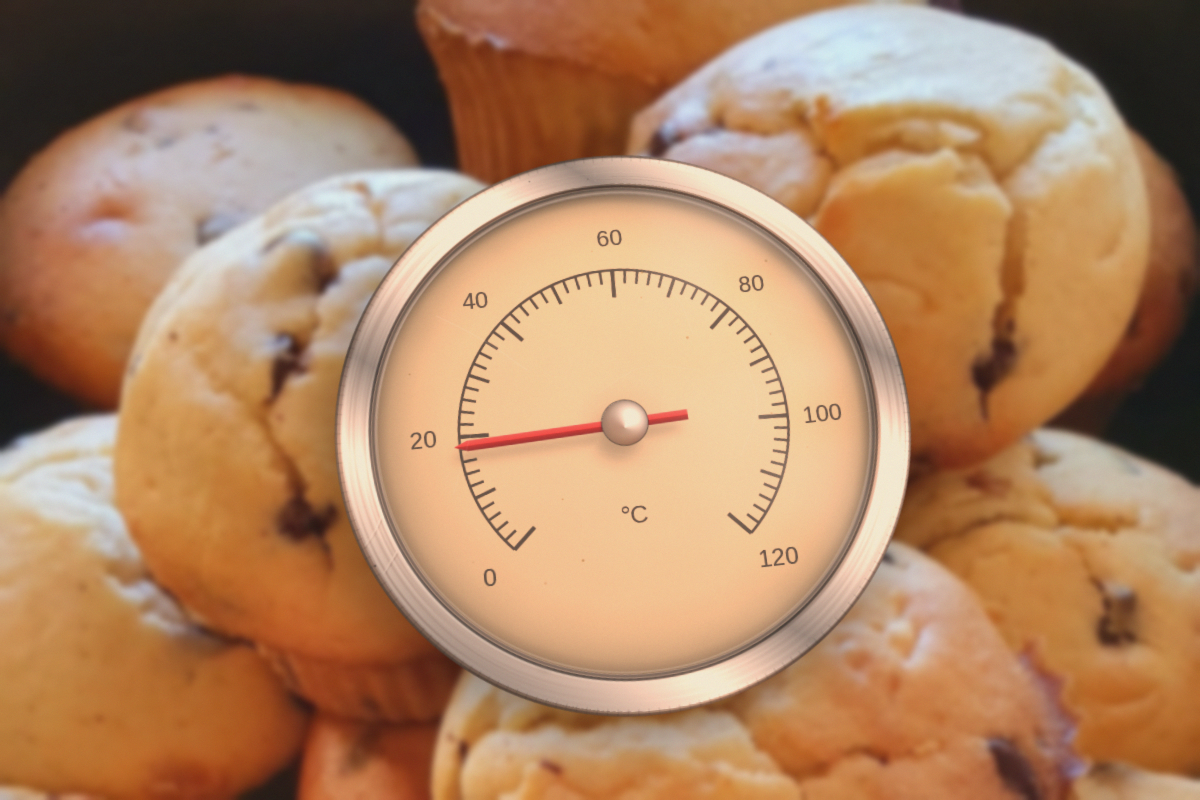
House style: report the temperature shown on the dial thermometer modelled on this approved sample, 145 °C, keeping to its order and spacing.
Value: 18 °C
